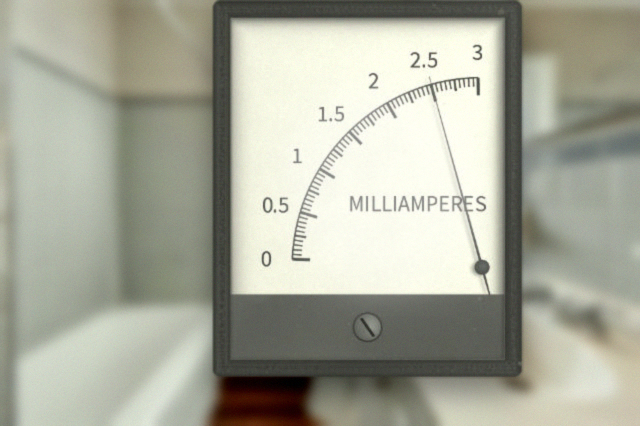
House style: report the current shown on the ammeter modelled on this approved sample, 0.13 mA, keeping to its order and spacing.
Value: 2.5 mA
